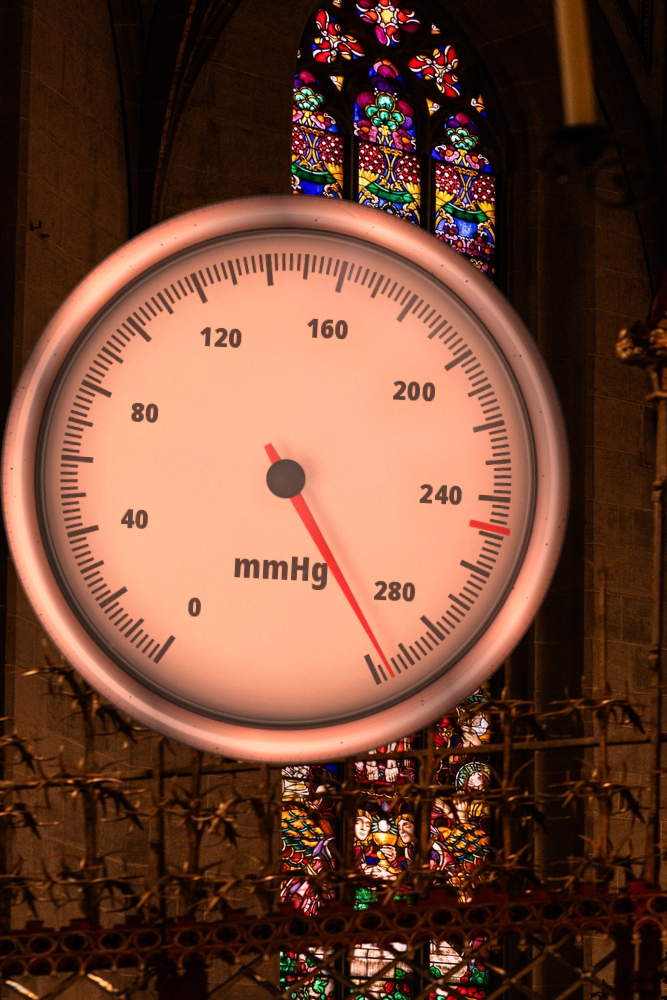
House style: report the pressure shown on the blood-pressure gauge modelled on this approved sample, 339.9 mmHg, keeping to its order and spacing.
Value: 296 mmHg
